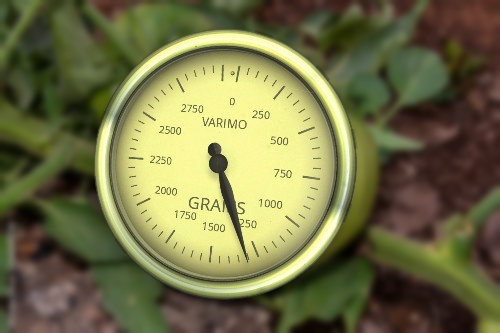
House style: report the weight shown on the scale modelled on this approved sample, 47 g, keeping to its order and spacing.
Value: 1300 g
